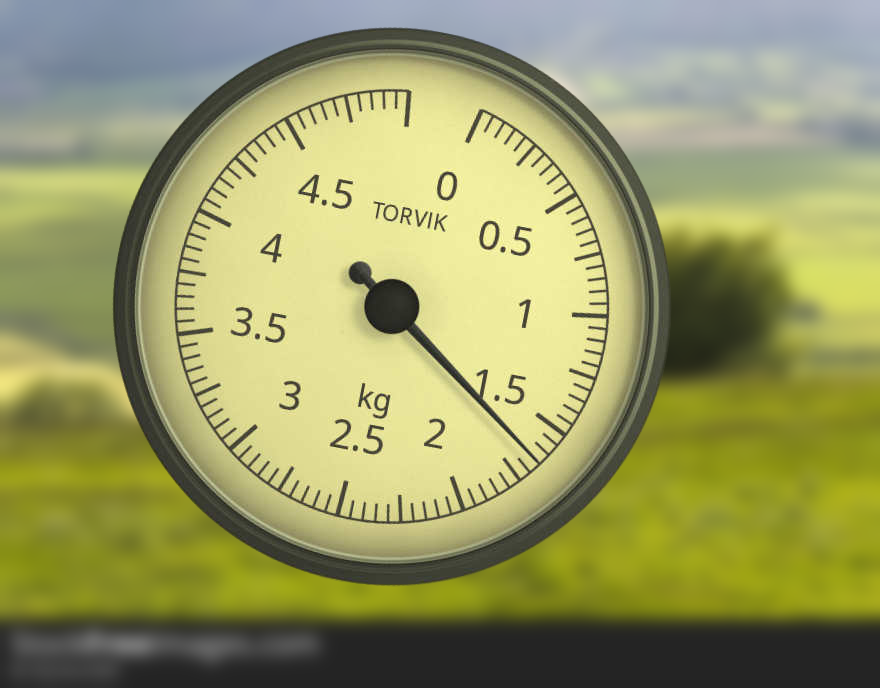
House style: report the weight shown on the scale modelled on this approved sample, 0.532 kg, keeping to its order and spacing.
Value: 1.65 kg
